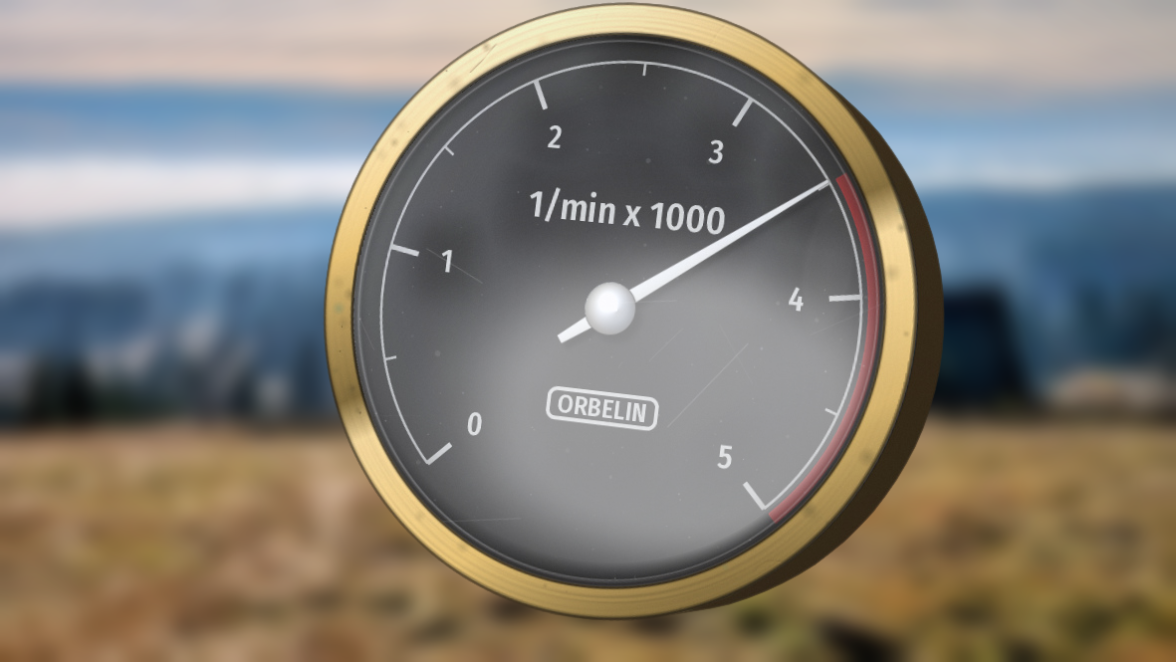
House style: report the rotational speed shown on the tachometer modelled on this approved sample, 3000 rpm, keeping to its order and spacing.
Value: 3500 rpm
